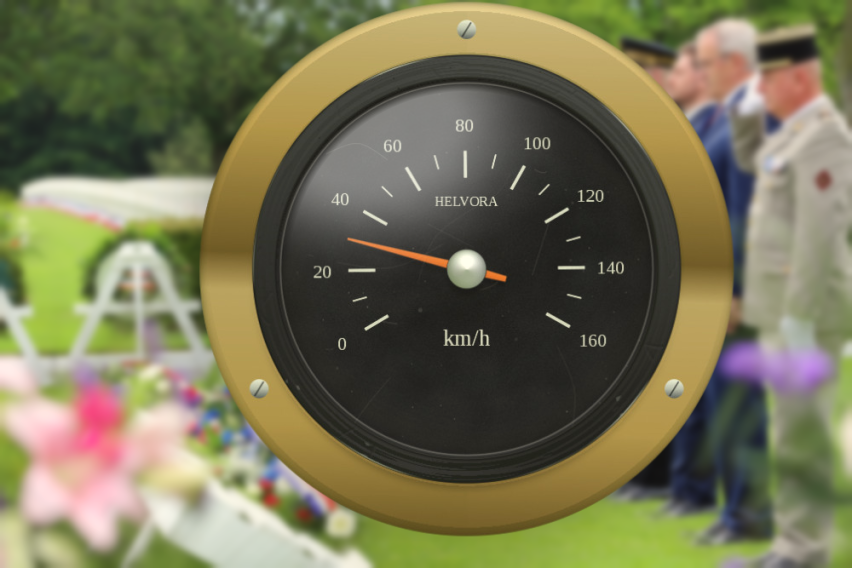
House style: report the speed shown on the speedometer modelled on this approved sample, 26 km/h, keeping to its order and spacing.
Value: 30 km/h
